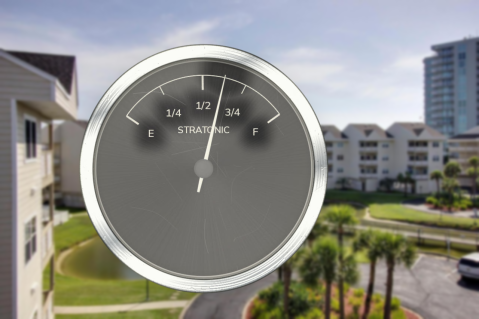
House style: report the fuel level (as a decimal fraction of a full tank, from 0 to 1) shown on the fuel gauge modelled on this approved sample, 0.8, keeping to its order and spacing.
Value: 0.625
